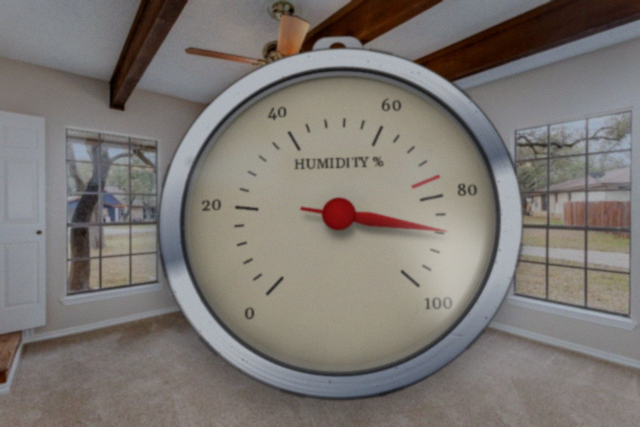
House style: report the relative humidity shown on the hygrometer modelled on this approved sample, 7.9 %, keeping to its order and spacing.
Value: 88 %
